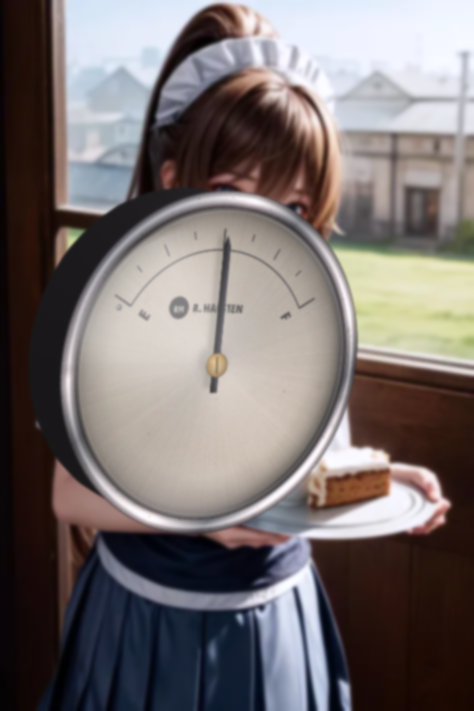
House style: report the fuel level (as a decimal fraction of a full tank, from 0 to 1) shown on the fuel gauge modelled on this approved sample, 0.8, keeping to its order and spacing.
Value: 0.5
